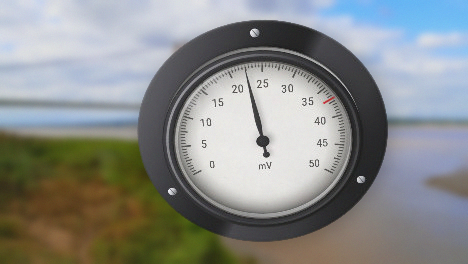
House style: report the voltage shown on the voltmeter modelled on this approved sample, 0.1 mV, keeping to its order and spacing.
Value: 22.5 mV
